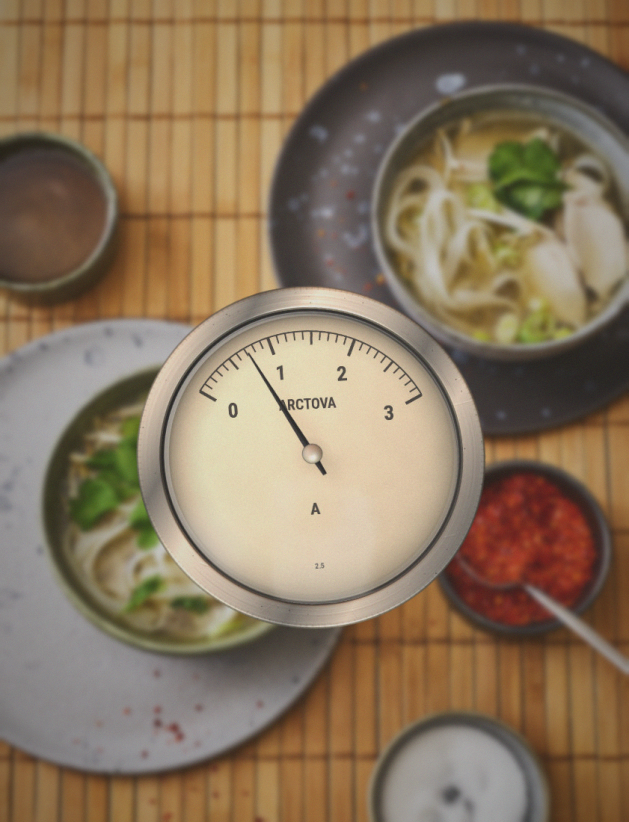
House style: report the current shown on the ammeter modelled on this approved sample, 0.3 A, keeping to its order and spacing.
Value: 0.7 A
